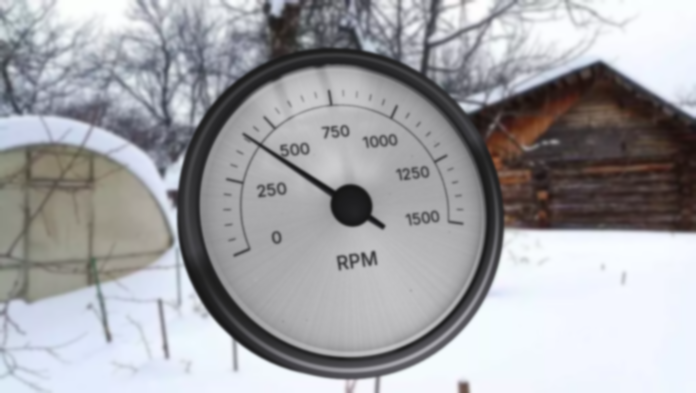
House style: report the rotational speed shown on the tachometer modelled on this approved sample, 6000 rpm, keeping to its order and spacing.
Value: 400 rpm
